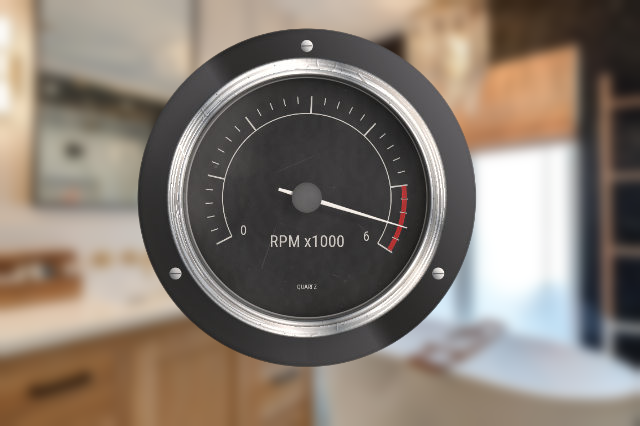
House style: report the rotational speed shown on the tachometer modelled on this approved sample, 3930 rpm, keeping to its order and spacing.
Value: 5600 rpm
